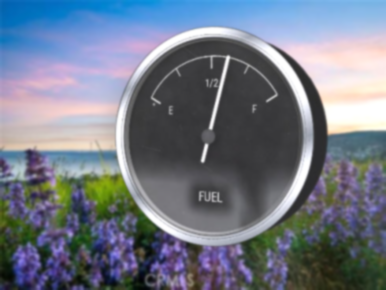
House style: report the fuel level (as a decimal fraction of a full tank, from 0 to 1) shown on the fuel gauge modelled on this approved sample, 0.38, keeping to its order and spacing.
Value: 0.625
